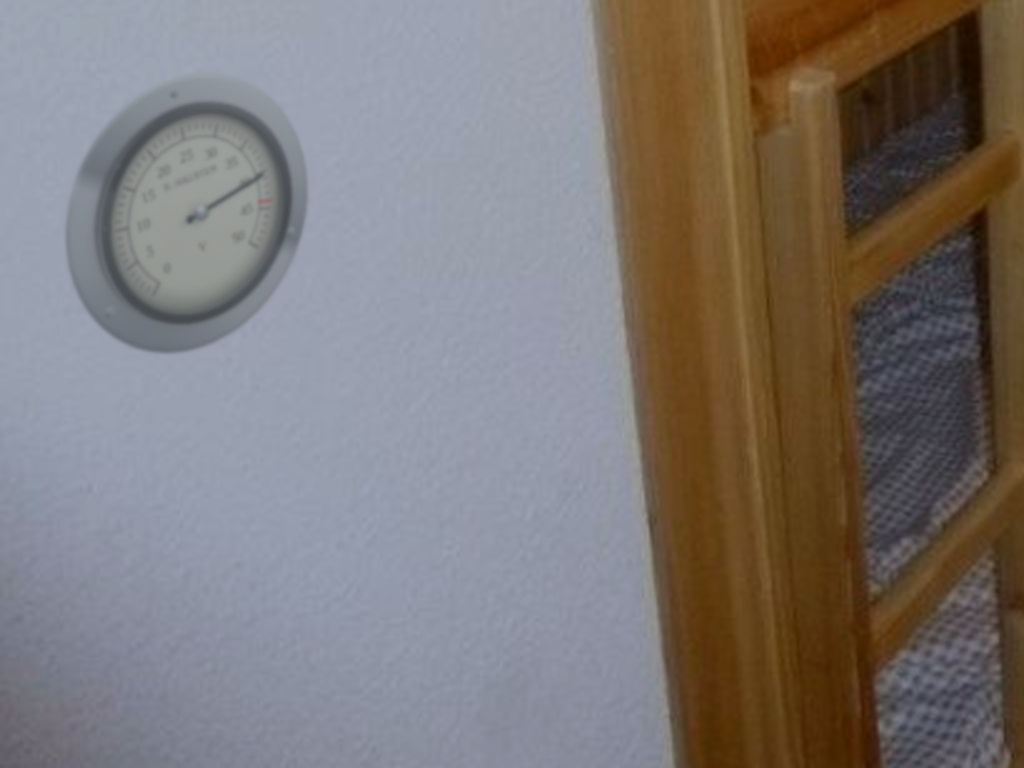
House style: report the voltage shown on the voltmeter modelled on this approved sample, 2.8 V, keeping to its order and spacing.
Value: 40 V
